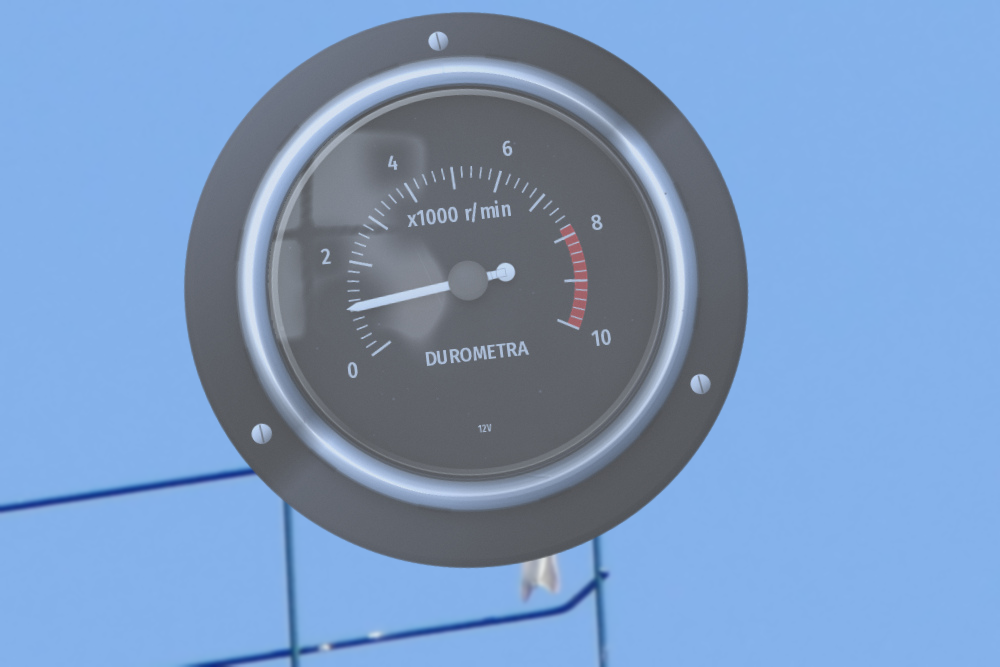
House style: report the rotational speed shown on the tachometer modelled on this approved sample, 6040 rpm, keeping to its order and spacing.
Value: 1000 rpm
